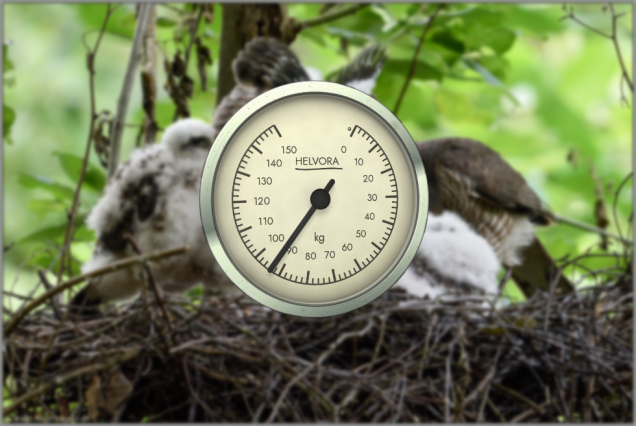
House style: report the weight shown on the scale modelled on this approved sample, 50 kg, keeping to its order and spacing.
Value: 94 kg
